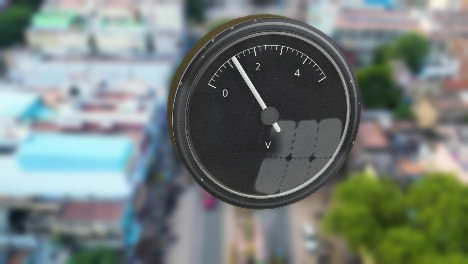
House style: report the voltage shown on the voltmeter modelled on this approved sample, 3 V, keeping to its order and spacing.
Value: 1.2 V
